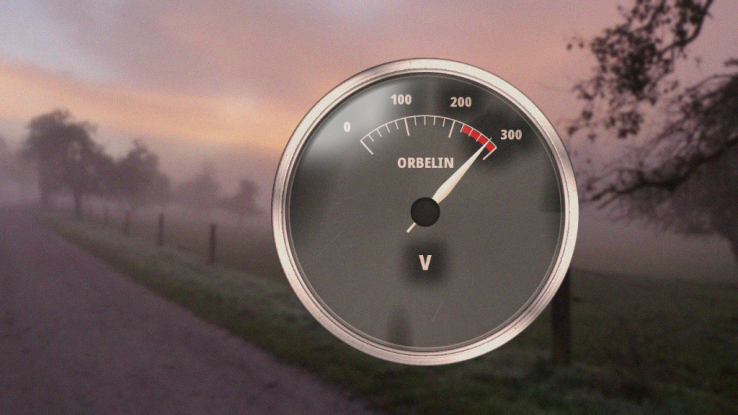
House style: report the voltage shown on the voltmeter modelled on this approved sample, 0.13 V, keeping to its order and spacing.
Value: 280 V
